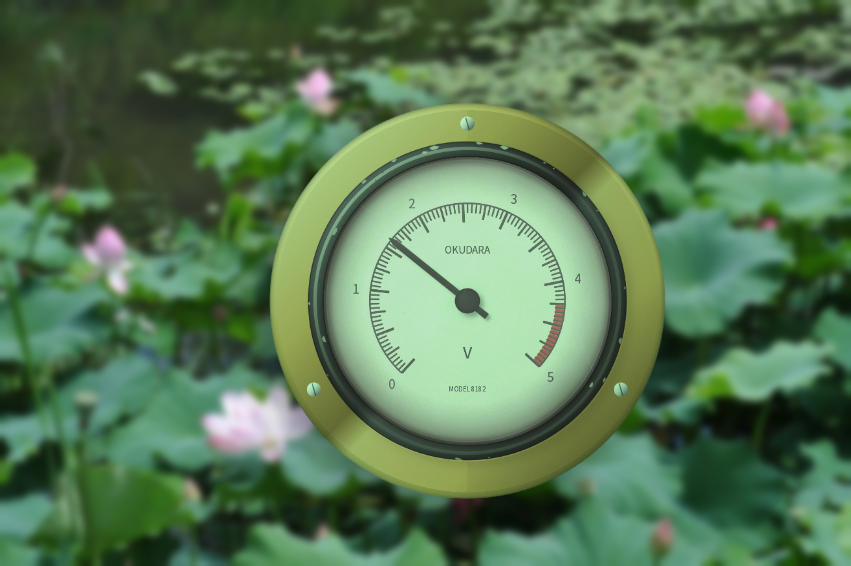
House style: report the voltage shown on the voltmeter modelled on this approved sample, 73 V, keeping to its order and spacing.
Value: 1.6 V
